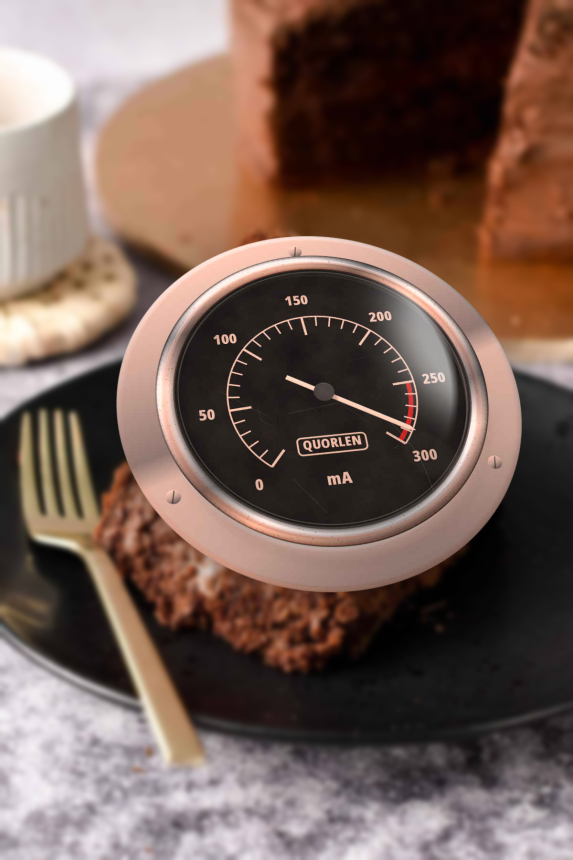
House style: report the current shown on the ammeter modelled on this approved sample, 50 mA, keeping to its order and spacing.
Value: 290 mA
